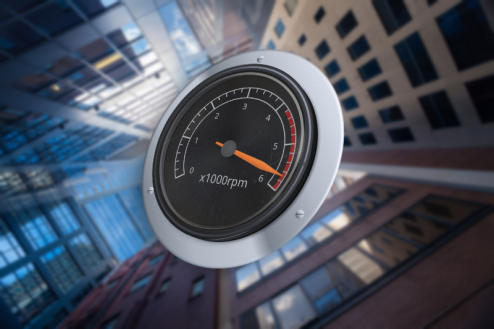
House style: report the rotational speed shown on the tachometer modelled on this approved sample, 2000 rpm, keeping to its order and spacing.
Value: 5700 rpm
